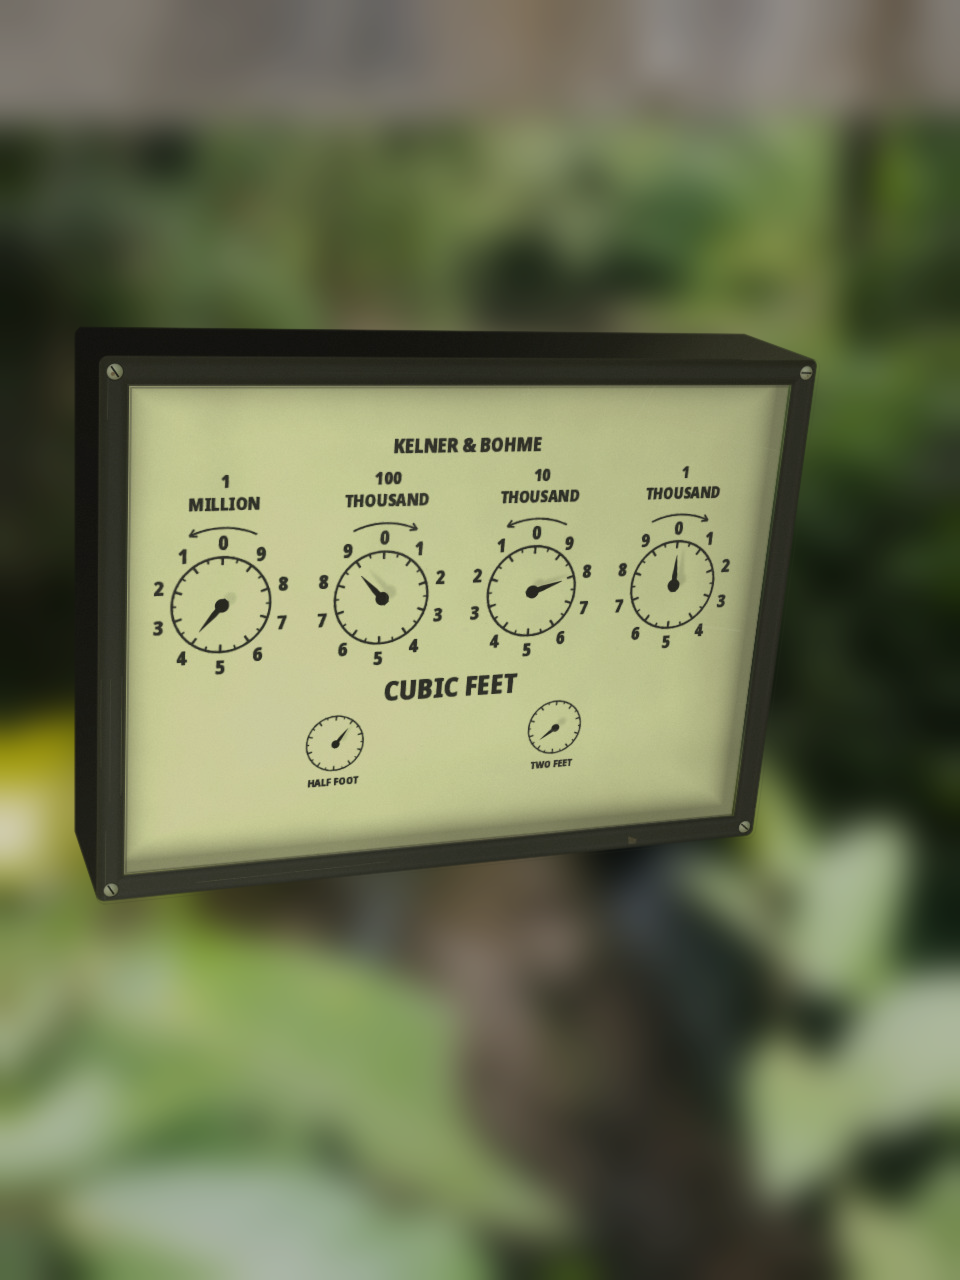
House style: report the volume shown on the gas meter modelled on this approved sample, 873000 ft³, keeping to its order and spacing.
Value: 388000 ft³
